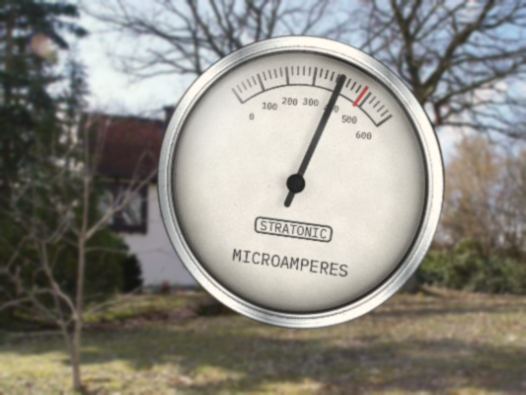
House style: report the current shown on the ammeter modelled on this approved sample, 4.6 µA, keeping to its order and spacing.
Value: 400 µA
